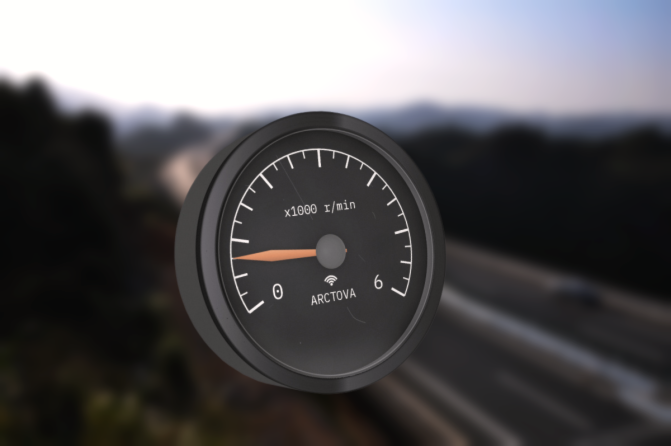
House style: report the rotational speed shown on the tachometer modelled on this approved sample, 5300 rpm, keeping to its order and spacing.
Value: 750 rpm
